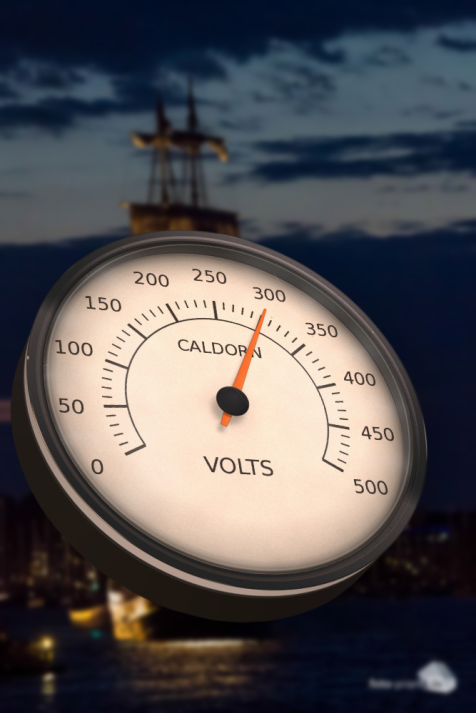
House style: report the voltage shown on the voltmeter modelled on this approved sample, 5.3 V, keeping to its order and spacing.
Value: 300 V
